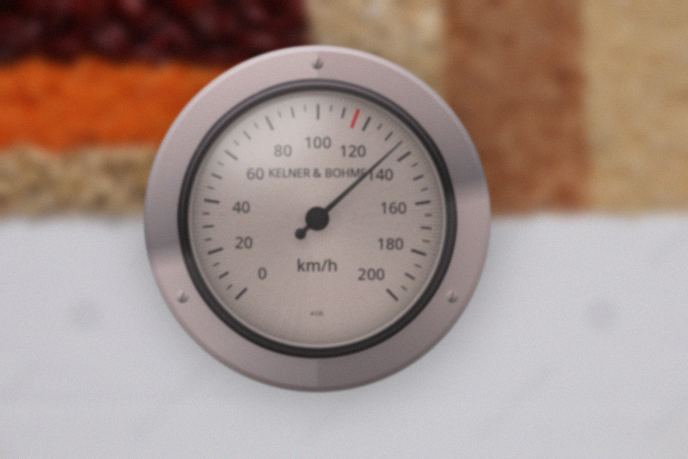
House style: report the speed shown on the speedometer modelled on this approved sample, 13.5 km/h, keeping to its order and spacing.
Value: 135 km/h
